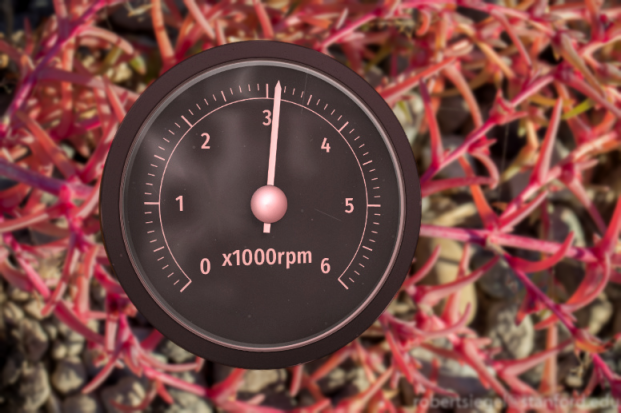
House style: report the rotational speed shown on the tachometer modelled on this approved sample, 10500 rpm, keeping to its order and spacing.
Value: 3100 rpm
